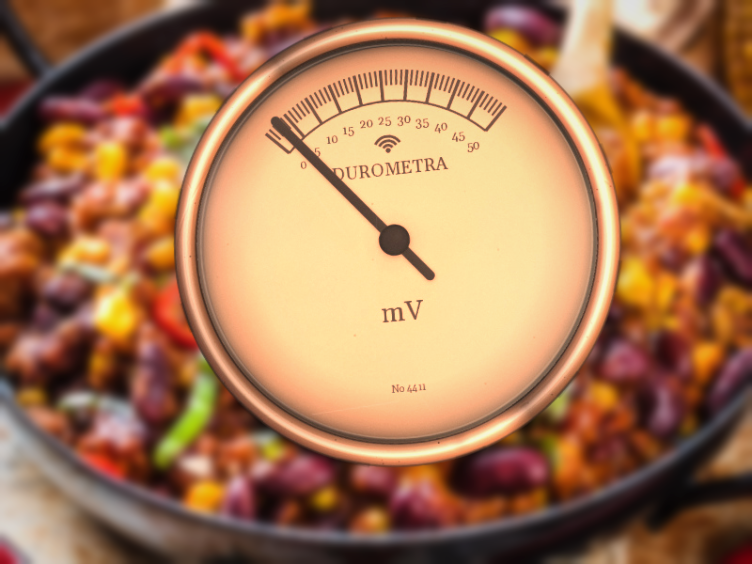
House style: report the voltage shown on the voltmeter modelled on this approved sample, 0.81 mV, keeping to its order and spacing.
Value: 3 mV
